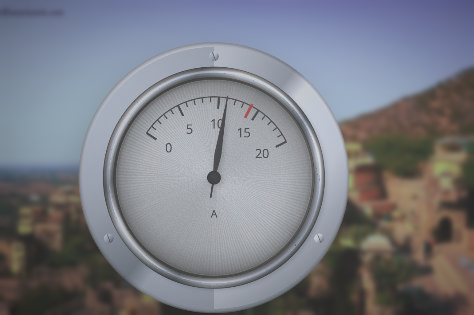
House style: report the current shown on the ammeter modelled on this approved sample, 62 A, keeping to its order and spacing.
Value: 11 A
